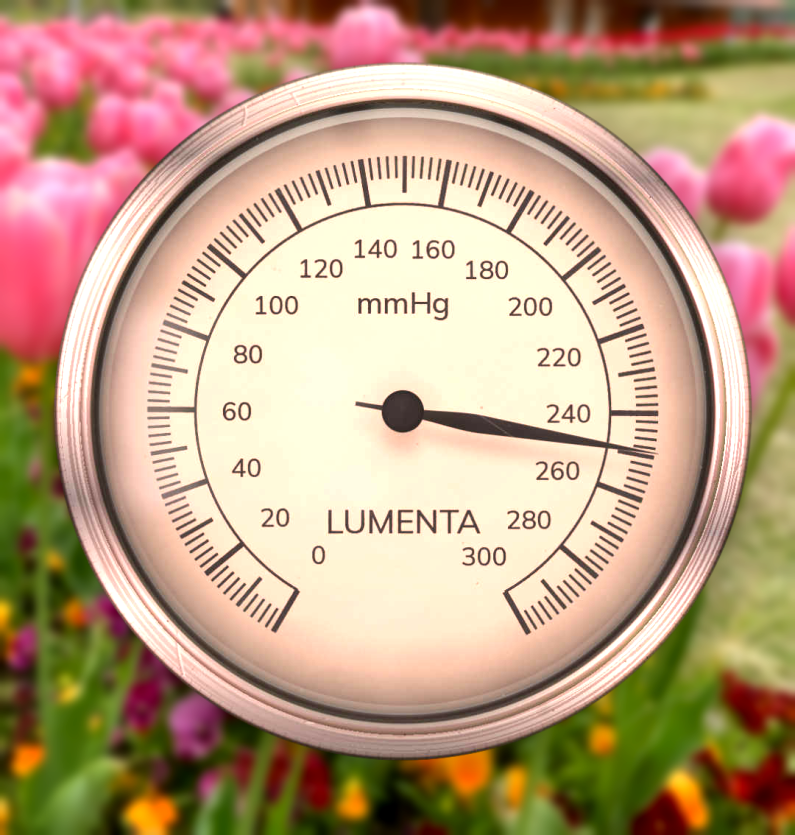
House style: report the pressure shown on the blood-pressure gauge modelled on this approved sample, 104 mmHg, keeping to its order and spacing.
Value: 249 mmHg
